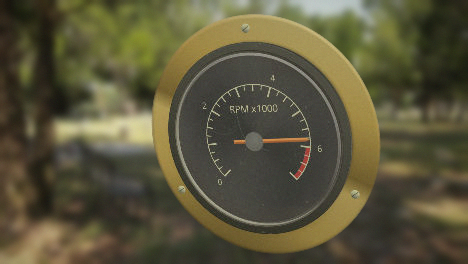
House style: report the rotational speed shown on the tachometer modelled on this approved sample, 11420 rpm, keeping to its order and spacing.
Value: 5750 rpm
